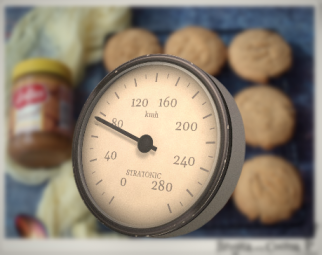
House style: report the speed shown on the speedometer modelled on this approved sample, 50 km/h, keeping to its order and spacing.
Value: 75 km/h
